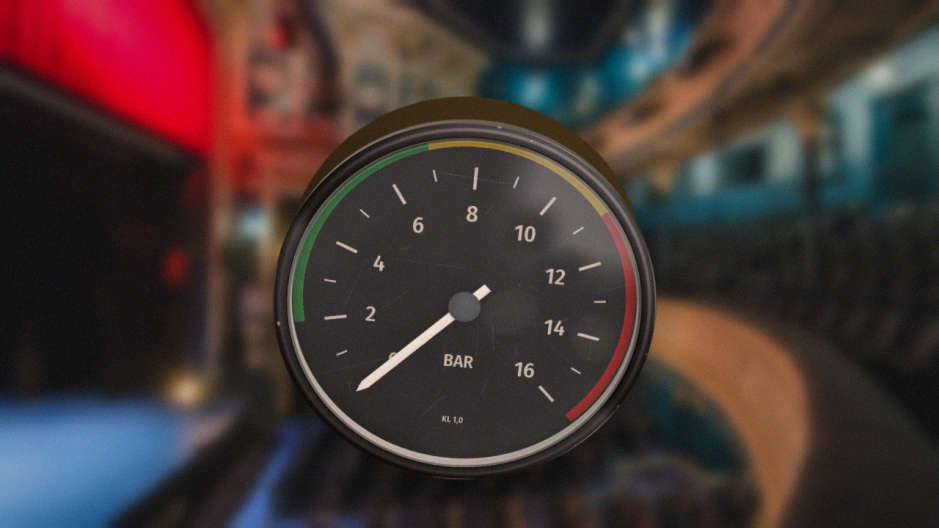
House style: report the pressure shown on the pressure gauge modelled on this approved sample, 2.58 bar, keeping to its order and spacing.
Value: 0 bar
